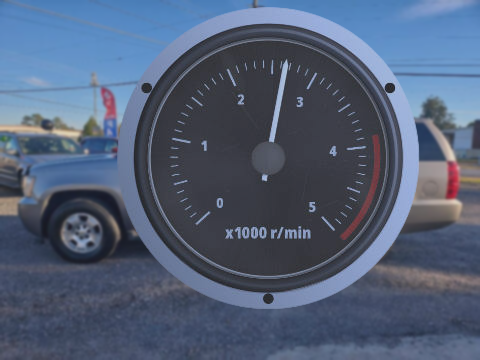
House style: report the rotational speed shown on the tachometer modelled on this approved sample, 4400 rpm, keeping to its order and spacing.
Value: 2650 rpm
